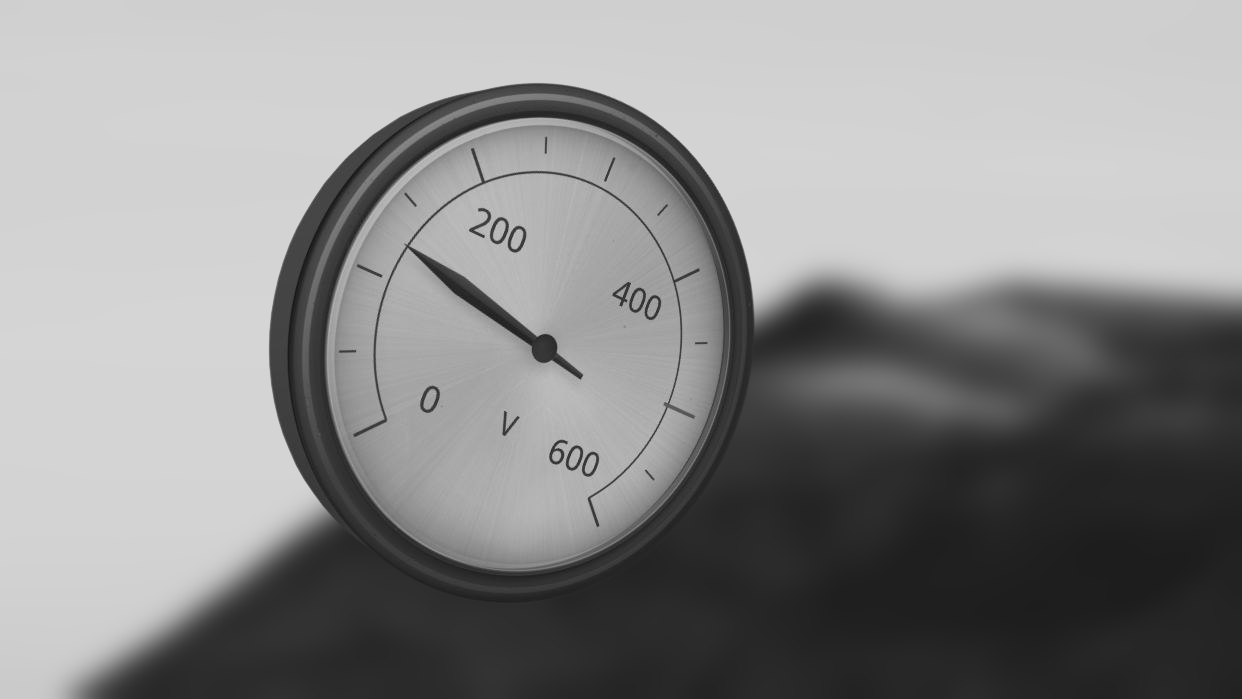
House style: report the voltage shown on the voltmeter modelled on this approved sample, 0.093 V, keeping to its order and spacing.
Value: 125 V
